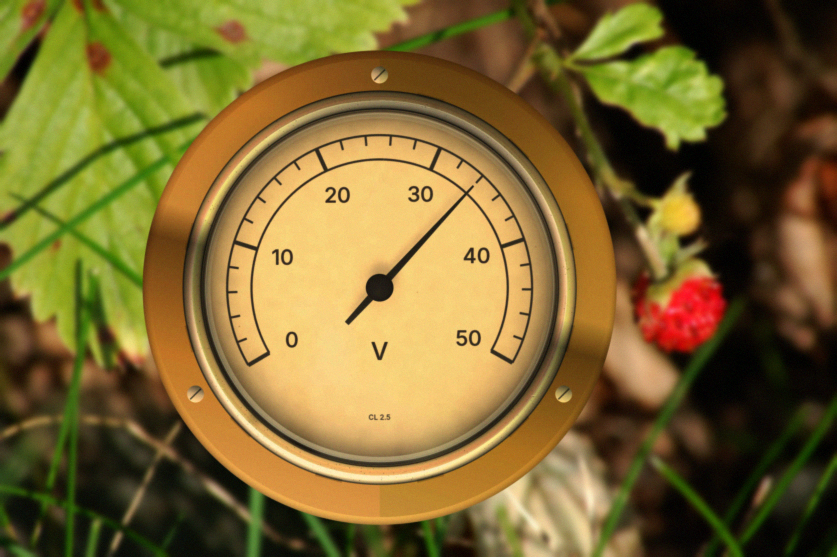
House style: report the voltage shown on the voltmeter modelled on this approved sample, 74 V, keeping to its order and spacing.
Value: 34 V
